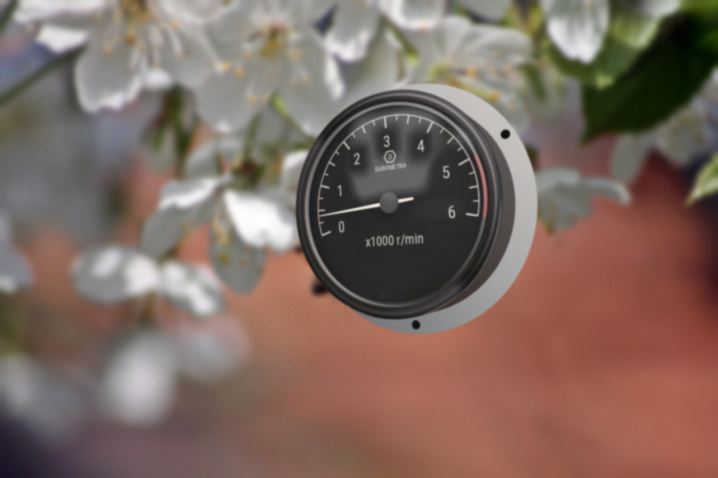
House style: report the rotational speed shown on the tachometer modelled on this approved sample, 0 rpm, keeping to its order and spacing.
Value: 375 rpm
